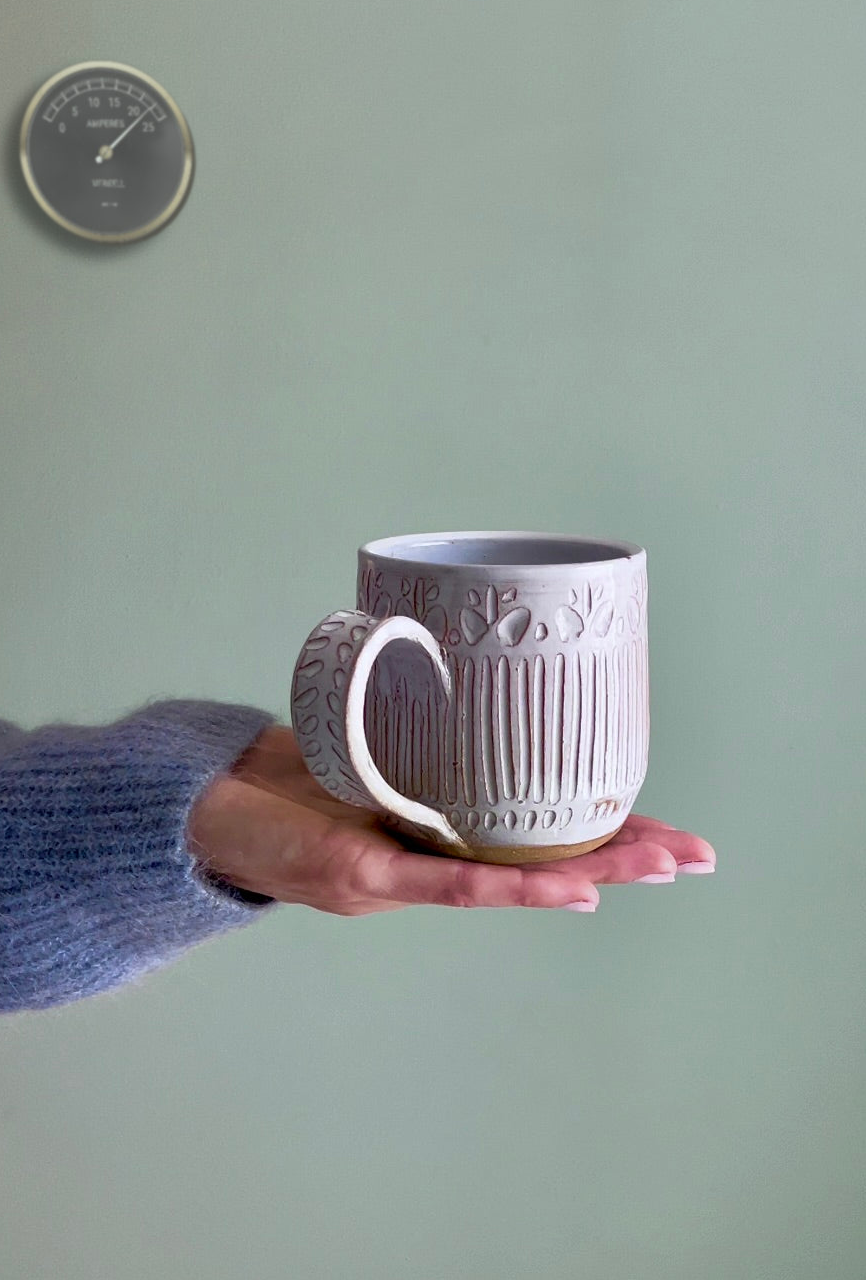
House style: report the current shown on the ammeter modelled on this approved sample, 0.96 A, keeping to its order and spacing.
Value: 22.5 A
